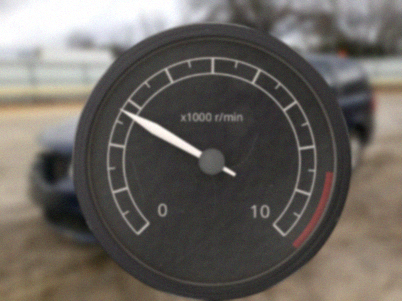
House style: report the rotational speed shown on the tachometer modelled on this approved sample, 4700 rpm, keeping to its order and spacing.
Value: 2750 rpm
